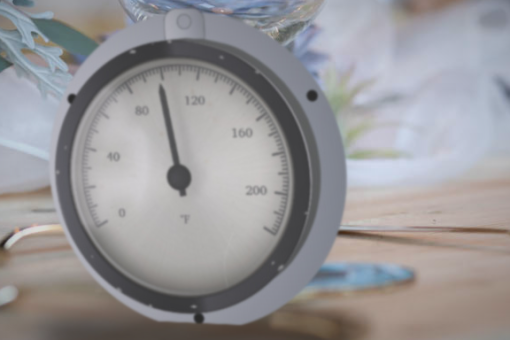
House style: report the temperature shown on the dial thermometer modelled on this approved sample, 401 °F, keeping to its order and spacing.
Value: 100 °F
